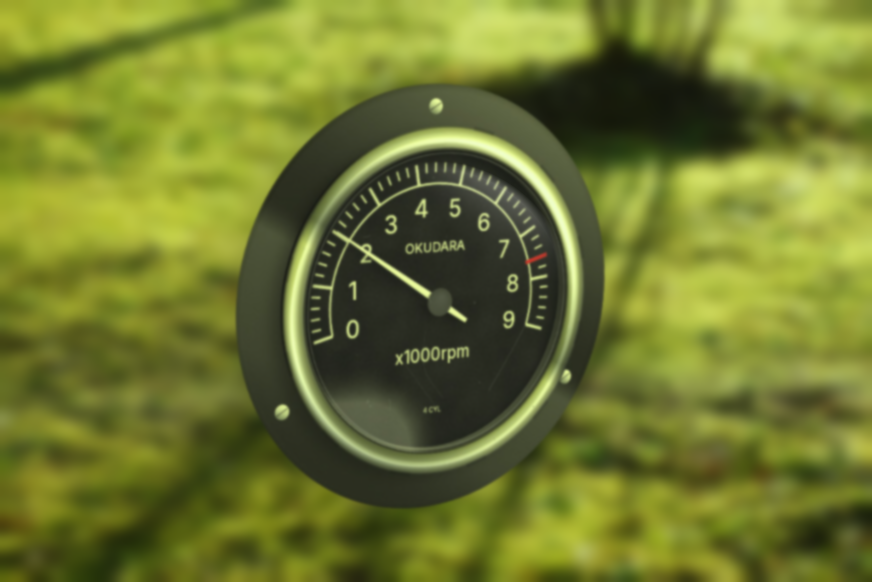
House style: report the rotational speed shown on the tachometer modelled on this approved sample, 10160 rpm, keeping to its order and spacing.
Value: 2000 rpm
